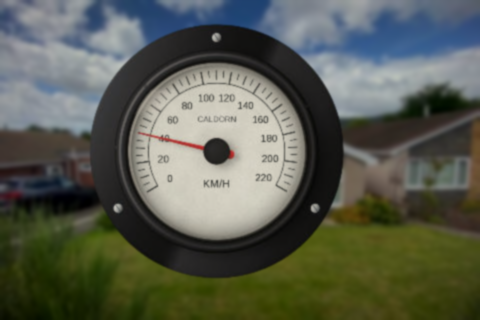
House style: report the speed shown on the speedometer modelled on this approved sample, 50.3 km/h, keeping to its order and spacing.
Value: 40 km/h
